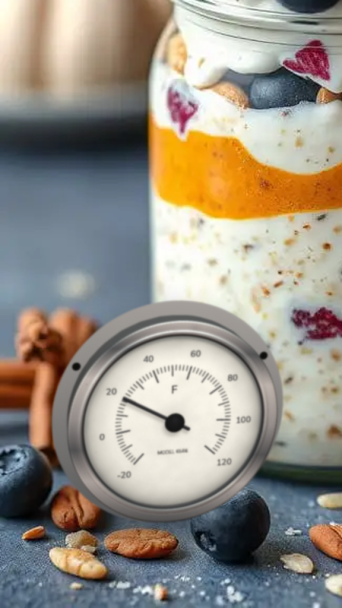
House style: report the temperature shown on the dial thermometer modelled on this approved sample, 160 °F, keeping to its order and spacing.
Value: 20 °F
